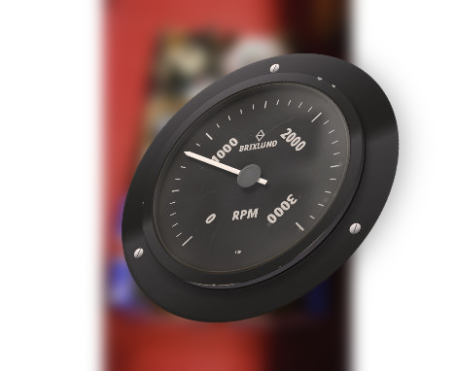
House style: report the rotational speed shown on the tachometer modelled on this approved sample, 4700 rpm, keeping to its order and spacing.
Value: 800 rpm
